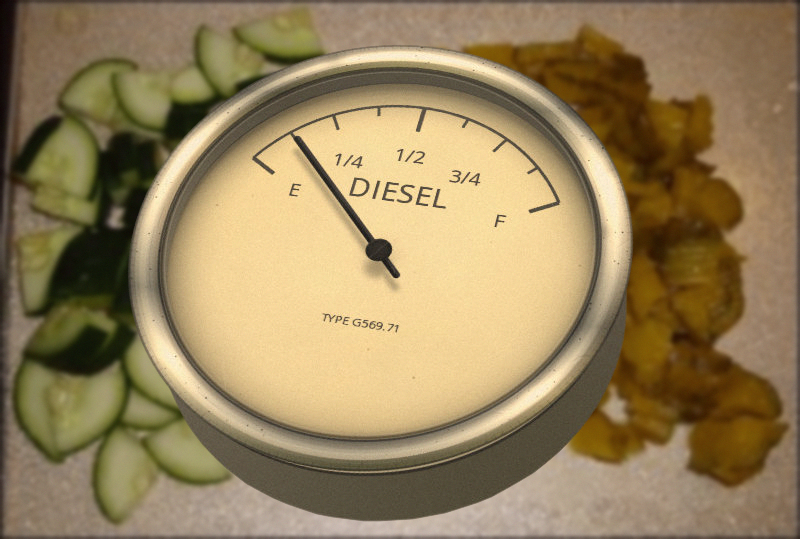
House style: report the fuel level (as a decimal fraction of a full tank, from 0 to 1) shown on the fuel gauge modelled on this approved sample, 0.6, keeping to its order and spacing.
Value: 0.125
